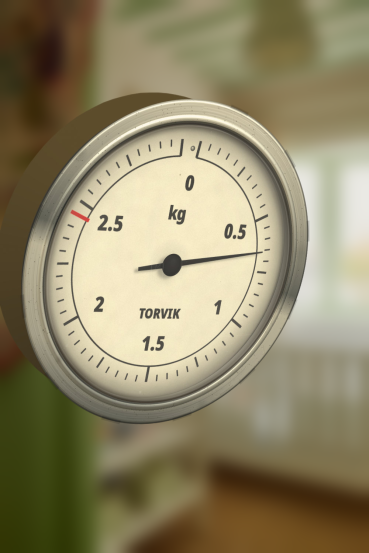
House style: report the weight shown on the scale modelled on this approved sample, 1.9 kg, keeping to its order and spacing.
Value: 0.65 kg
